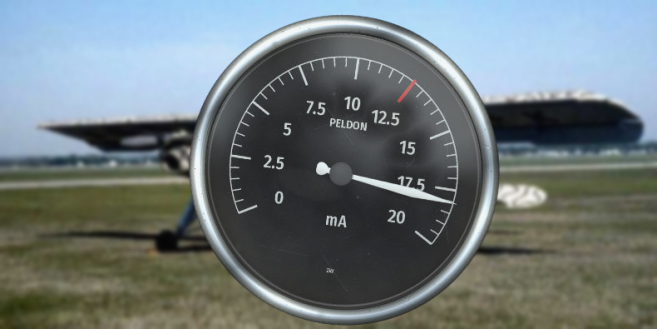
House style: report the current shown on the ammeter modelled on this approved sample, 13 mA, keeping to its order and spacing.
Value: 18 mA
